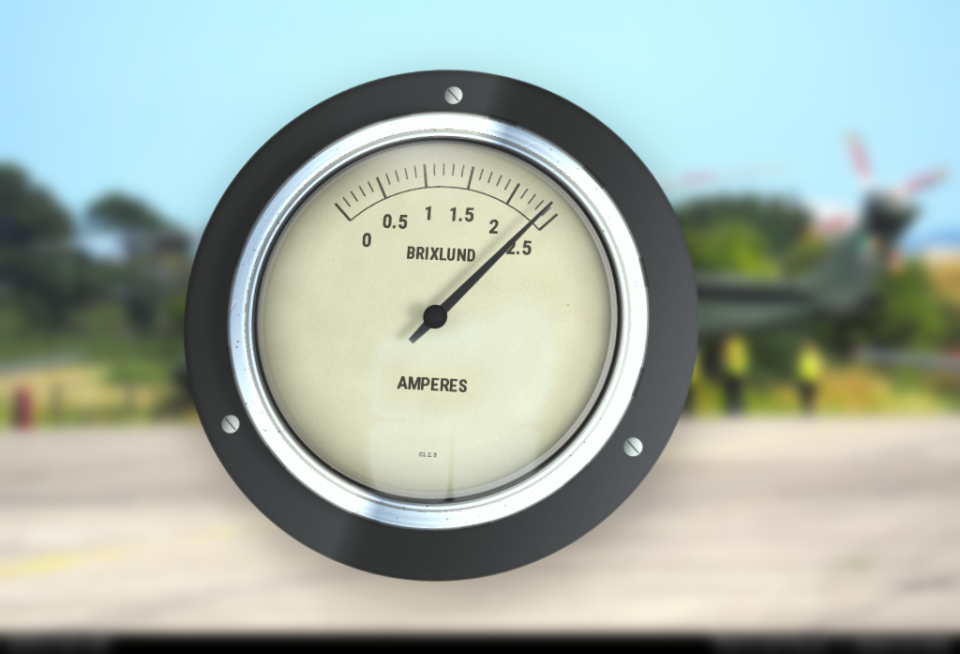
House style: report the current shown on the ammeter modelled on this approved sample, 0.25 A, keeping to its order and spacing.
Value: 2.4 A
